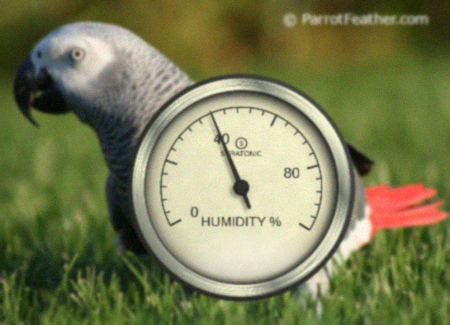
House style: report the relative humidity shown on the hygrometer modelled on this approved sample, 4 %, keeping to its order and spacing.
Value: 40 %
